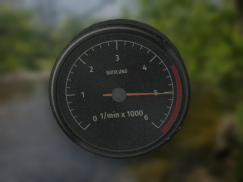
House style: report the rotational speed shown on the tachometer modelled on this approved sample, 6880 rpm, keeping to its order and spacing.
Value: 5000 rpm
